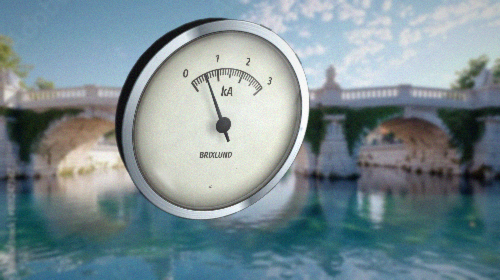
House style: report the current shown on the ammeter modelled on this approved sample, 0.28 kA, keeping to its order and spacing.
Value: 0.5 kA
